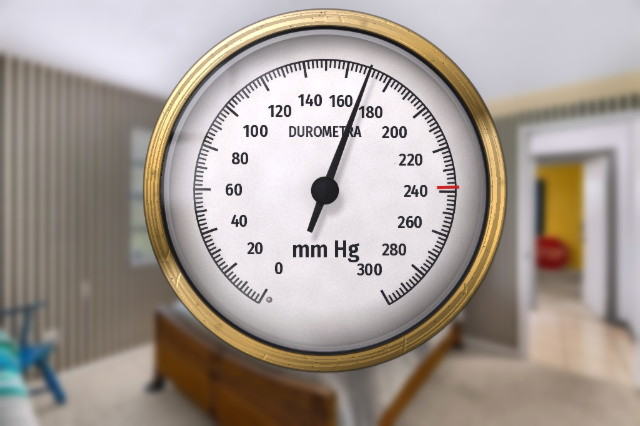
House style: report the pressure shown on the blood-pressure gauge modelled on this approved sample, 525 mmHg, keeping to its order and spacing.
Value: 170 mmHg
